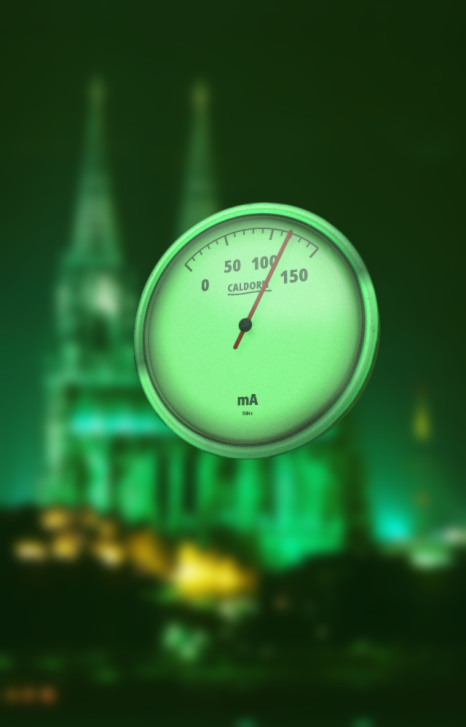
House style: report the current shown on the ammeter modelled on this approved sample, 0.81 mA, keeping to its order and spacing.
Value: 120 mA
